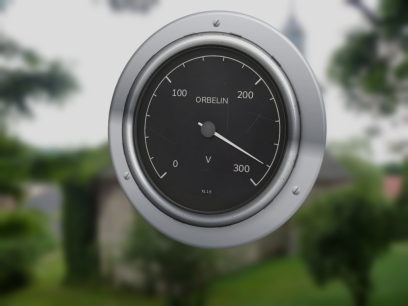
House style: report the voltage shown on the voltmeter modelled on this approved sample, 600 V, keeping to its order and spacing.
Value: 280 V
